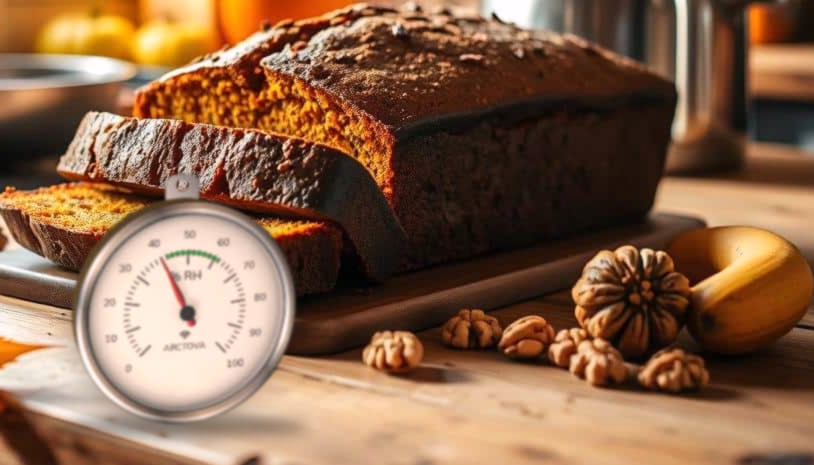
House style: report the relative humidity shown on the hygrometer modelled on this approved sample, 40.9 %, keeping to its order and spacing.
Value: 40 %
